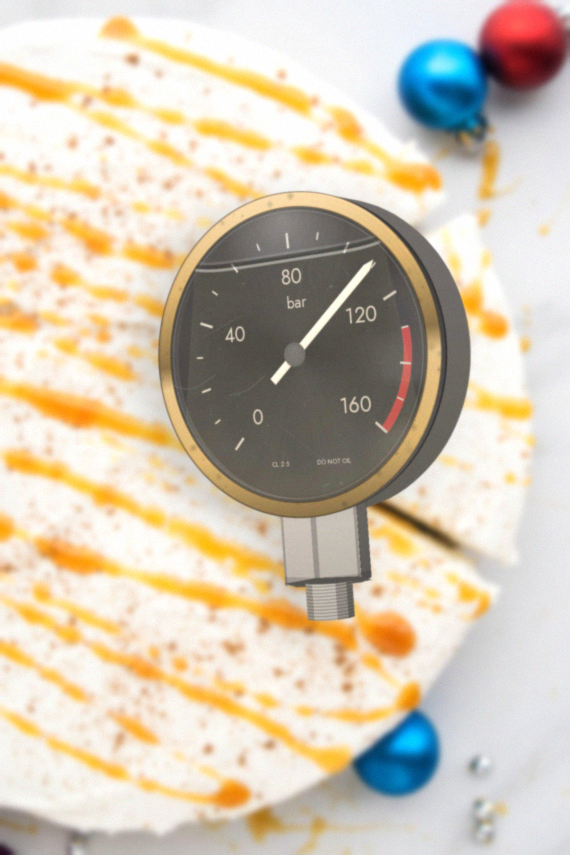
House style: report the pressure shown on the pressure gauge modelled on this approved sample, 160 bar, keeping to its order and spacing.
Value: 110 bar
